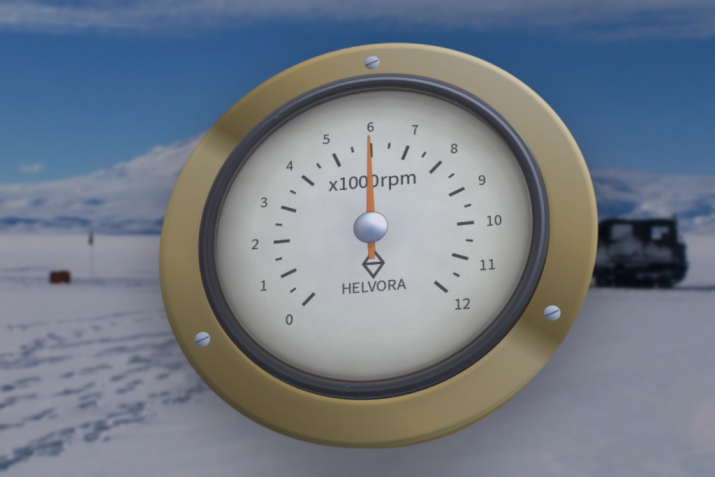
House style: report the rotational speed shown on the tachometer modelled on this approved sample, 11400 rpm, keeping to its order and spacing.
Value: 6000 rpm
